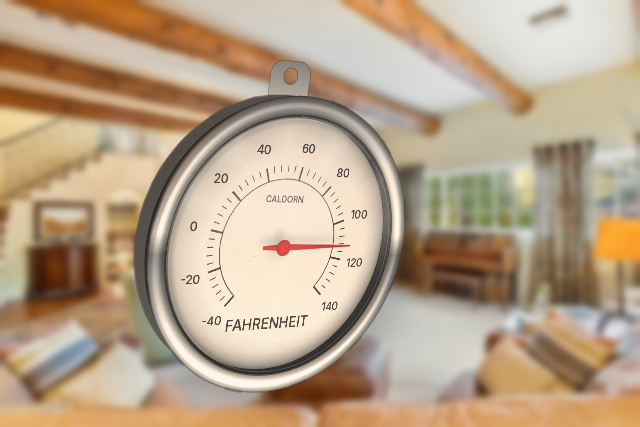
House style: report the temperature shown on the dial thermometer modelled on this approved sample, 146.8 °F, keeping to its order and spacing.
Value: 112 °F
